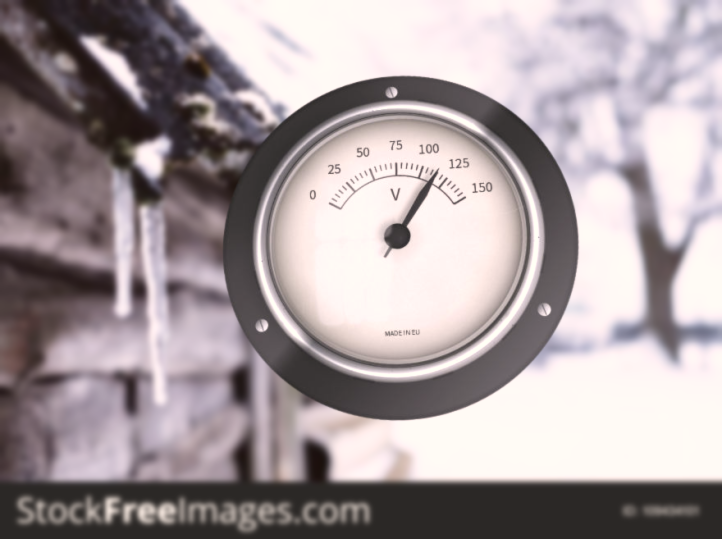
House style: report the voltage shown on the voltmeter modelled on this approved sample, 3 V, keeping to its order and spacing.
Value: 115 V
